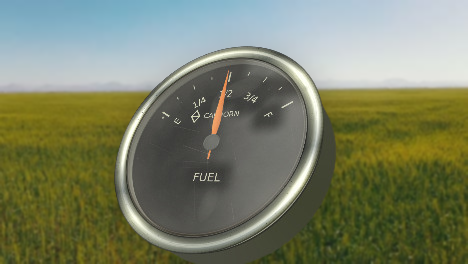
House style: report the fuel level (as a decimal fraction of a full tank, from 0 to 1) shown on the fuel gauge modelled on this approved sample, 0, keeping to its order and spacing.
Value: 0.5
